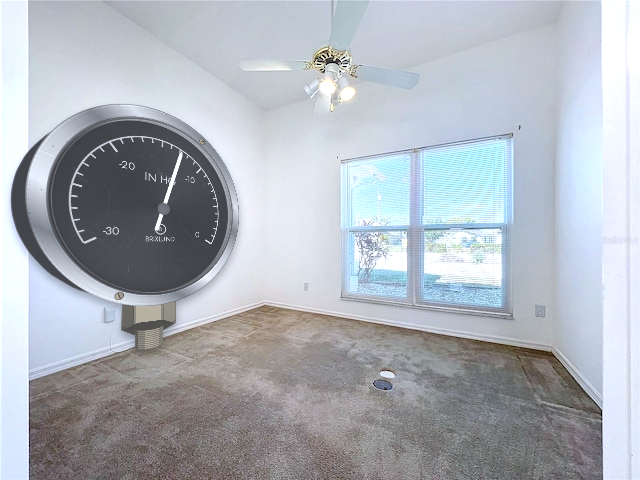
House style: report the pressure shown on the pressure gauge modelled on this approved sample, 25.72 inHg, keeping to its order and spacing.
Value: -13 inHg
